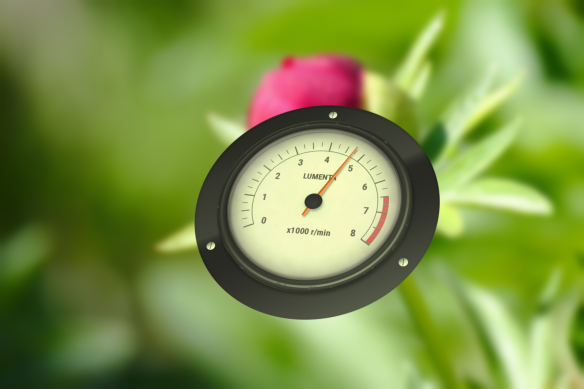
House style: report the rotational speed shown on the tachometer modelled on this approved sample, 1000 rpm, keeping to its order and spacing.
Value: 4750 rpm
